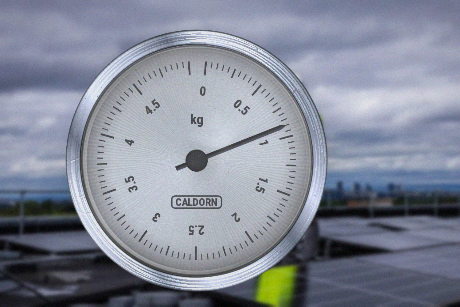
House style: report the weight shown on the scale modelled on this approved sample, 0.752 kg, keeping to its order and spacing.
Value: 0.9 kg
